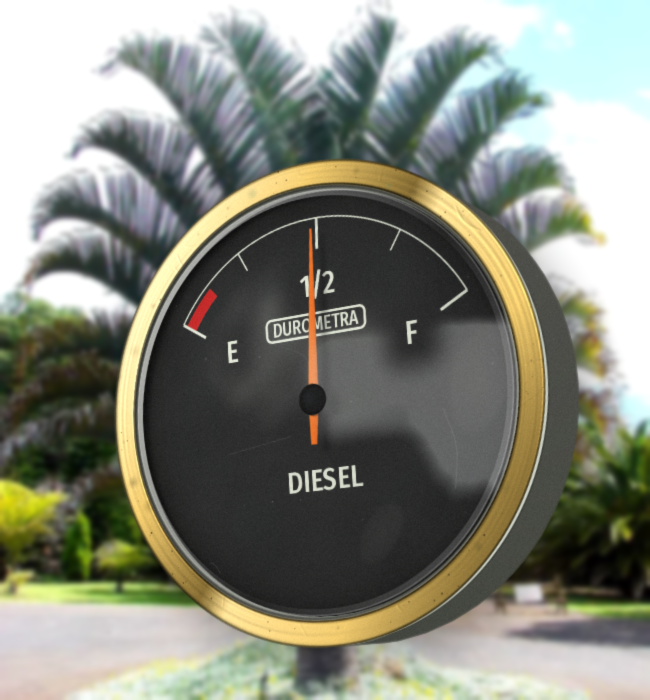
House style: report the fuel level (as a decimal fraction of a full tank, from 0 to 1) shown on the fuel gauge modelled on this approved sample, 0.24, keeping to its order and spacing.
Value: 0.5
